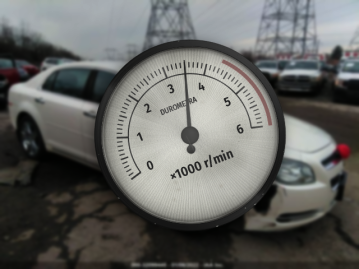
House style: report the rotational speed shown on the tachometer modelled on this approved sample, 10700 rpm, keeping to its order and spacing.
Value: 3500 rpm
